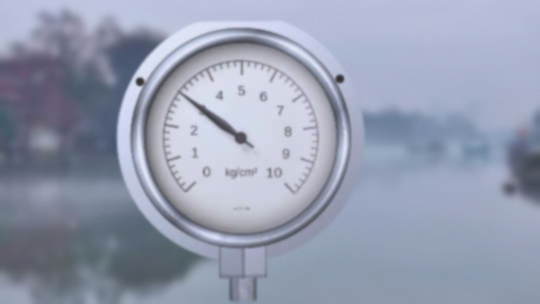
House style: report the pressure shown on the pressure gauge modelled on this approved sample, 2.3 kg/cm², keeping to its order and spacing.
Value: 3 kg/cm²
